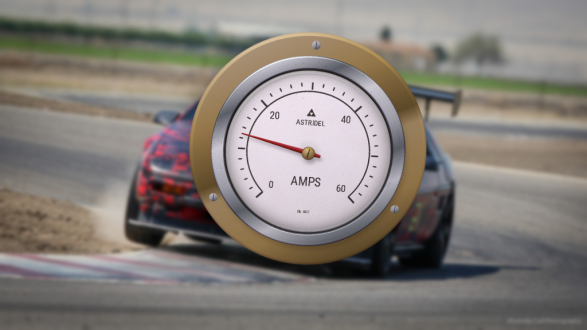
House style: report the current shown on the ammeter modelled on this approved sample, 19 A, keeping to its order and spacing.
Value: 13 A
